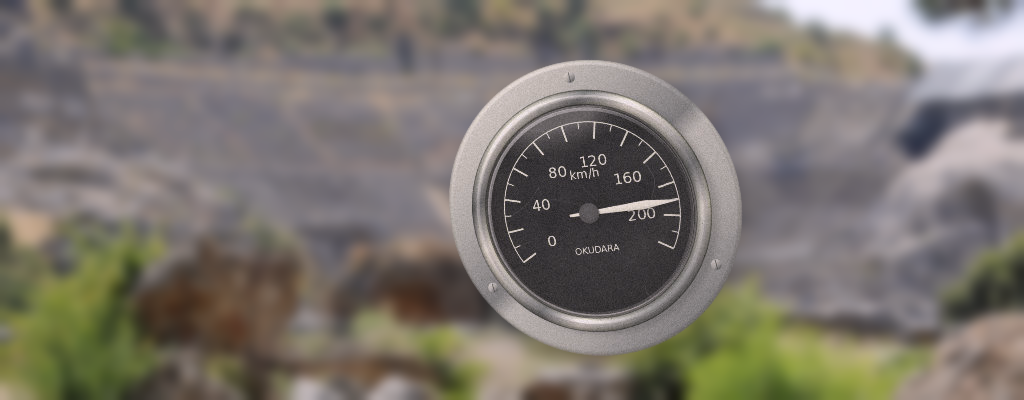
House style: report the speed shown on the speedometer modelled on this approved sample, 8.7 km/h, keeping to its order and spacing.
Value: 190 km/h
